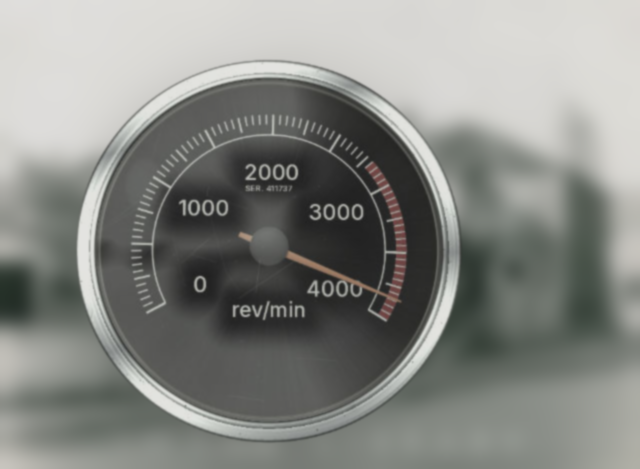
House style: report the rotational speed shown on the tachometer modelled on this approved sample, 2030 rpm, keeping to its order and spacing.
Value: 3850 rpm
